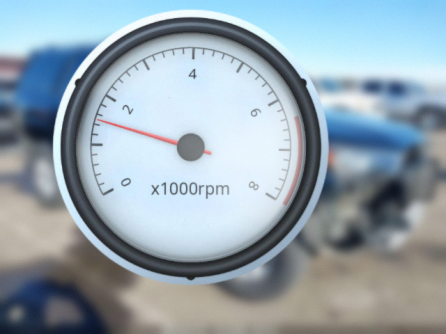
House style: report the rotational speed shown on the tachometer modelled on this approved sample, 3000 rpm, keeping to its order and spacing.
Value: 1500 rpm
